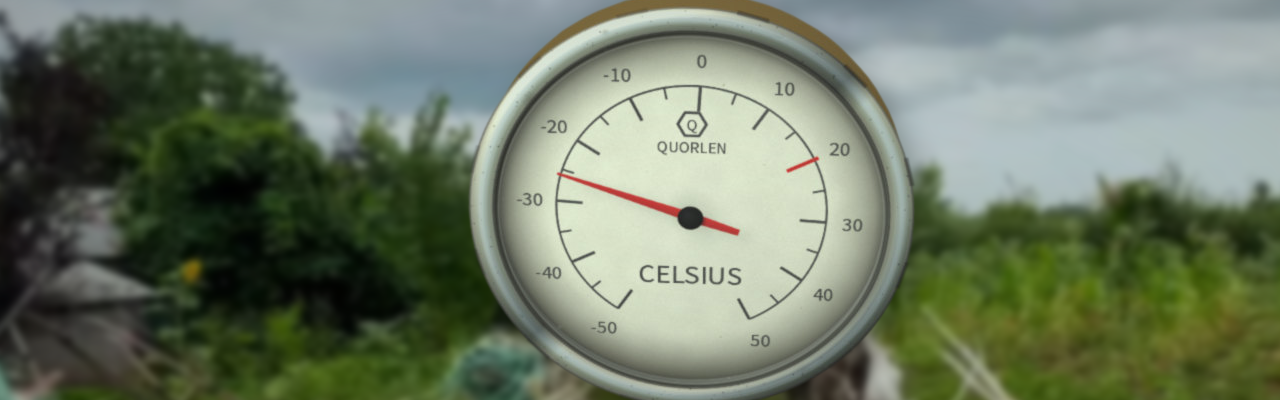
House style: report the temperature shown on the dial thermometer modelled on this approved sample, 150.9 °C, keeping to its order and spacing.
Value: -25 °C
